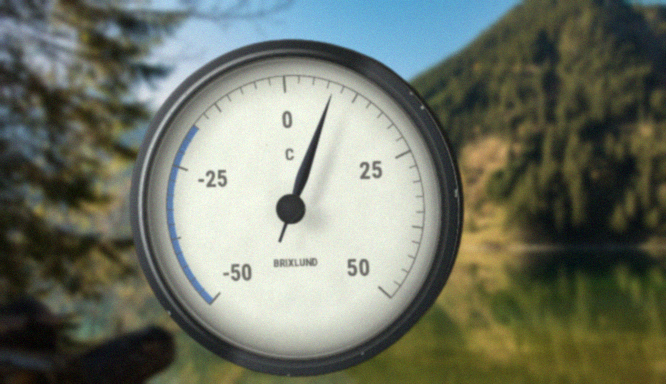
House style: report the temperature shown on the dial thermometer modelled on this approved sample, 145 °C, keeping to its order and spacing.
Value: 8.75 °C
